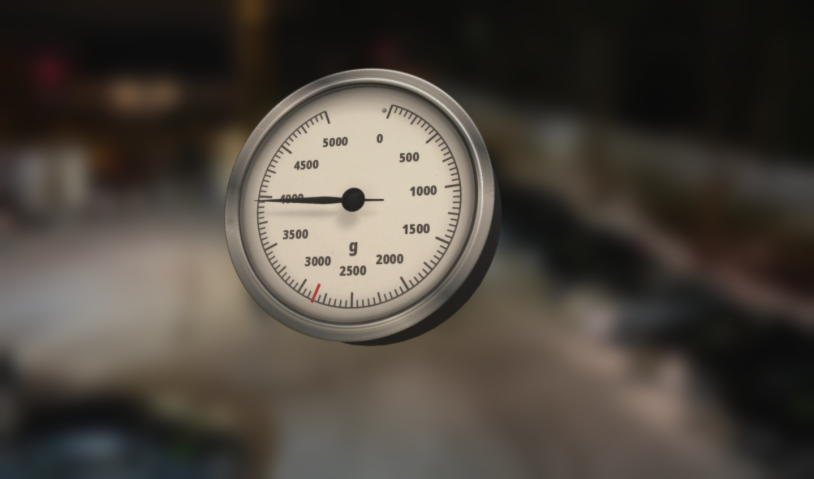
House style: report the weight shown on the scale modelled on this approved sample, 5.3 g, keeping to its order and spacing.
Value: 3950 g
